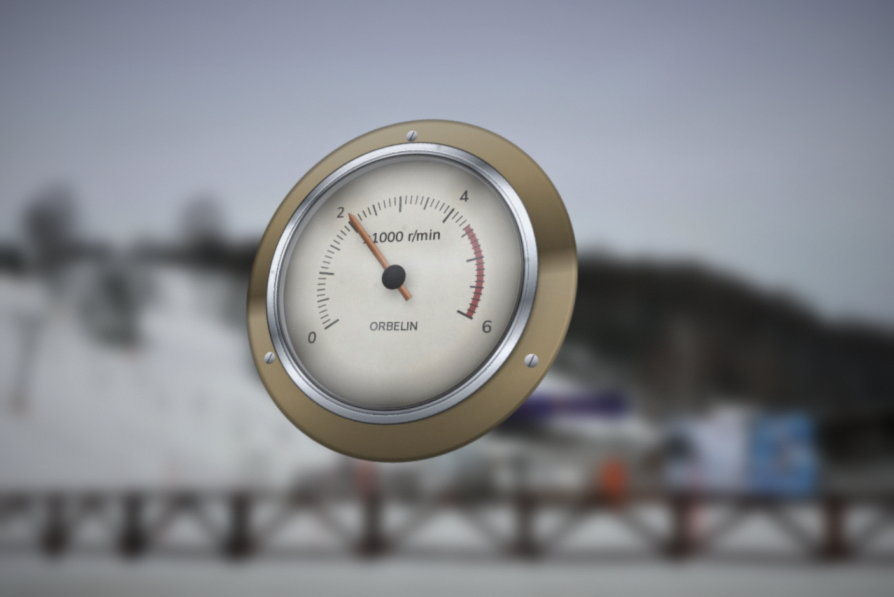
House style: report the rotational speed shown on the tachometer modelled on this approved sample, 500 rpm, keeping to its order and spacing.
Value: 2100 rpm
